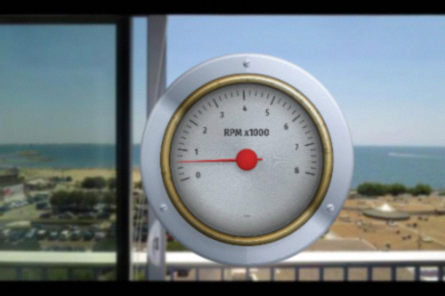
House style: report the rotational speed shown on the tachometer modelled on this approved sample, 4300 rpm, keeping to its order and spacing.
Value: 600 rpm
